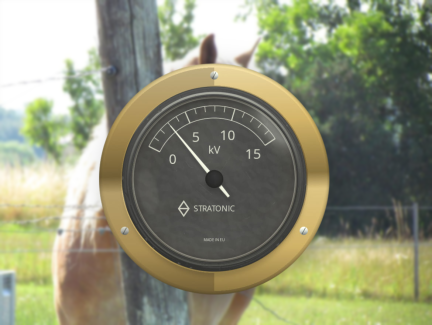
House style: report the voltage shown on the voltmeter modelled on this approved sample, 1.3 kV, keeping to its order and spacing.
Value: 3 kV
